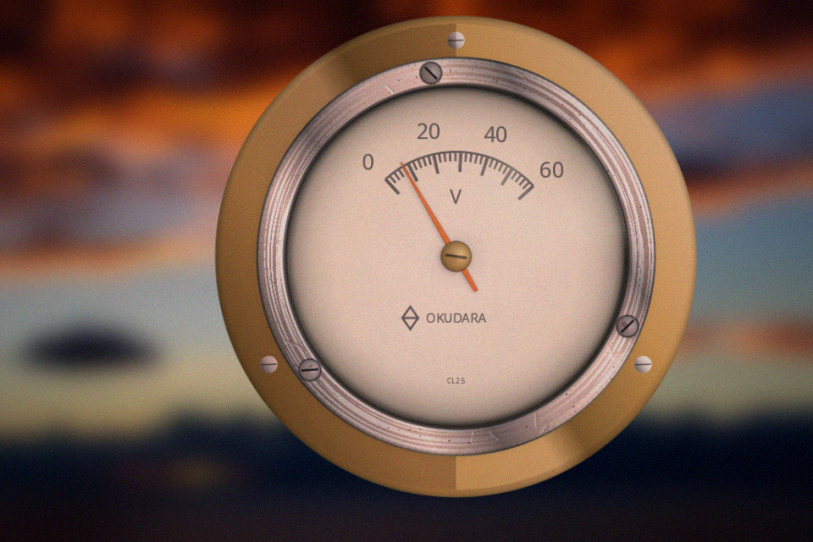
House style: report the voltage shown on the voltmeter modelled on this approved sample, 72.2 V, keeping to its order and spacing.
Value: 8 V
